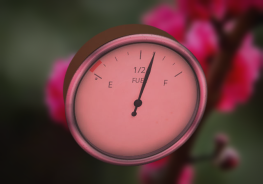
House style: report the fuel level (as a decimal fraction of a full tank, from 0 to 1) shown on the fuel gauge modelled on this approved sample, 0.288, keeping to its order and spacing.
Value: 0.625
